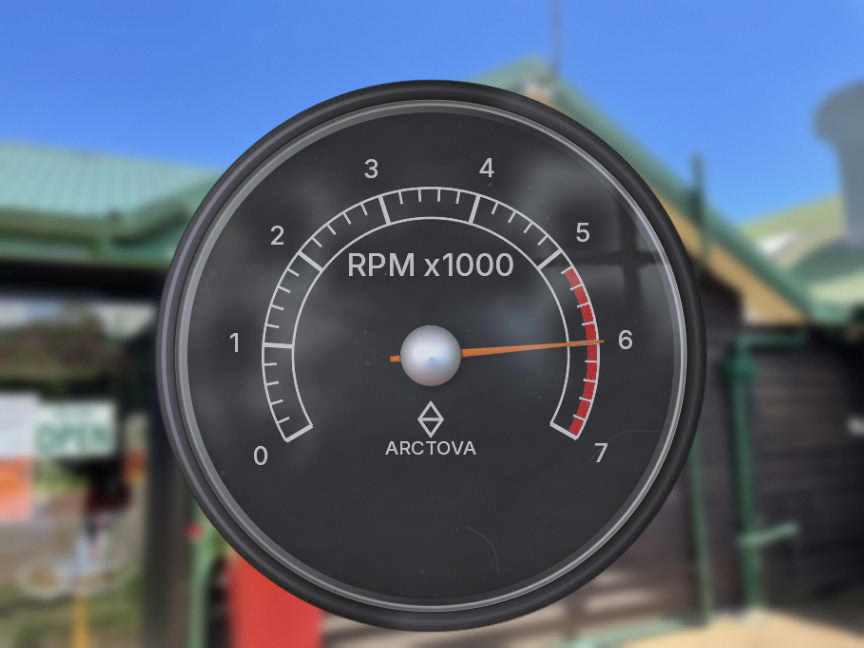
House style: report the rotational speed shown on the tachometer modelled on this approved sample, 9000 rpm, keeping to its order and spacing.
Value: 6000 rpm
